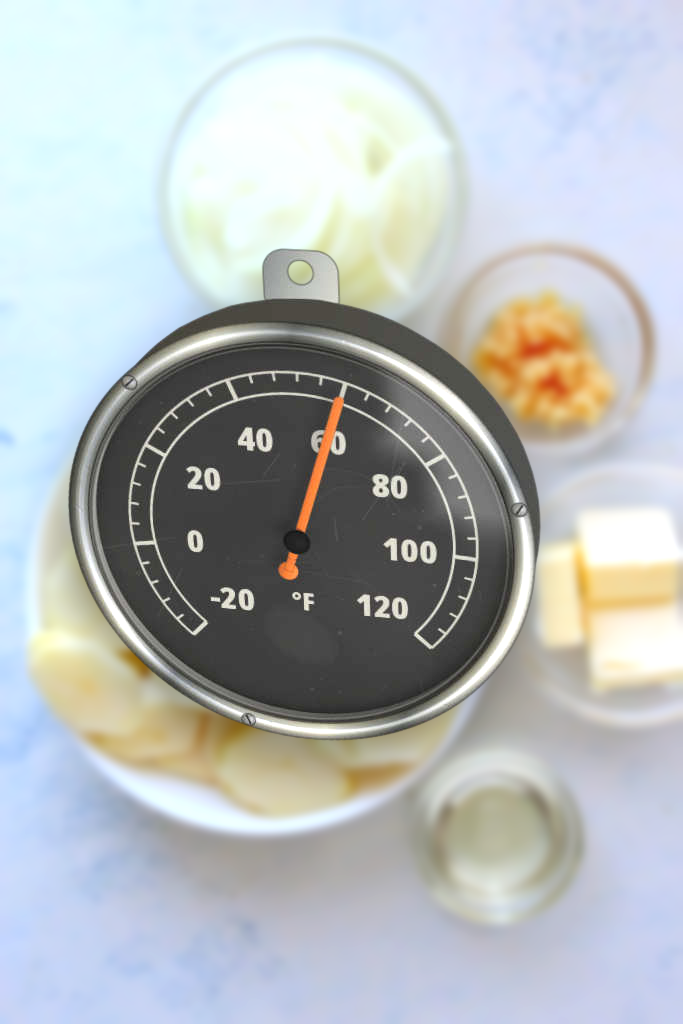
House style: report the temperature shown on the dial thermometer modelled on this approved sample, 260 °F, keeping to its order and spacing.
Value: 60 °F
